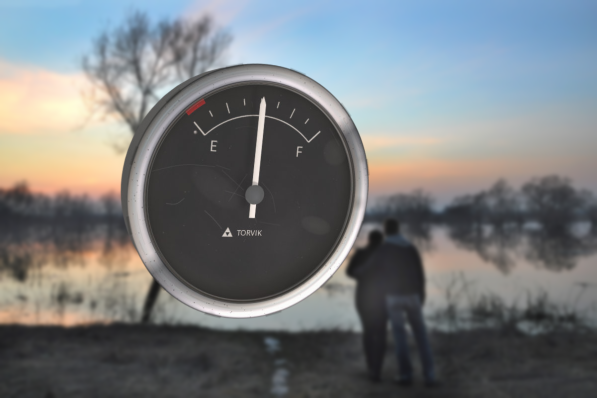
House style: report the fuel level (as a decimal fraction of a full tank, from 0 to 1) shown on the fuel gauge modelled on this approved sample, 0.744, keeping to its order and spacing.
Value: 0.5
